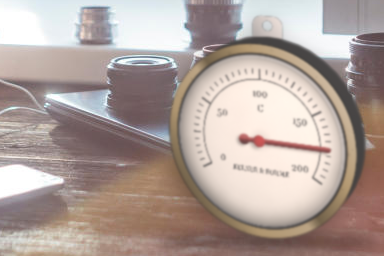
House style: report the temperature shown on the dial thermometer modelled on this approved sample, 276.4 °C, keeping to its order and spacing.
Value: 175 °C
